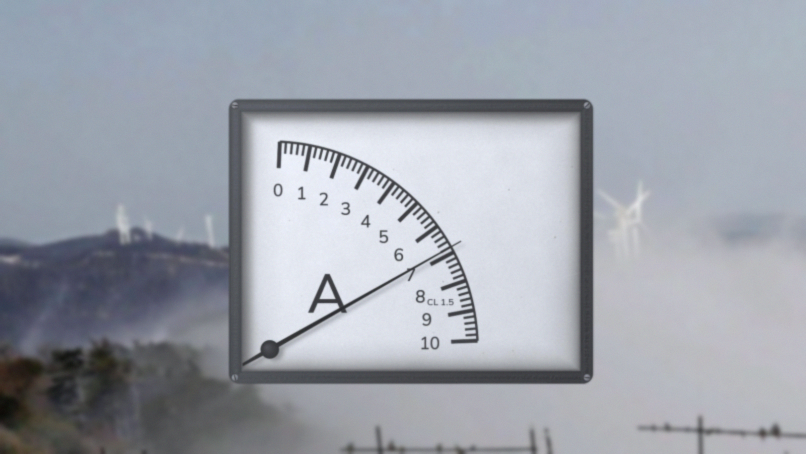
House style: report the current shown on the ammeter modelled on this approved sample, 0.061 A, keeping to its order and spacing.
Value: 6.8 A
